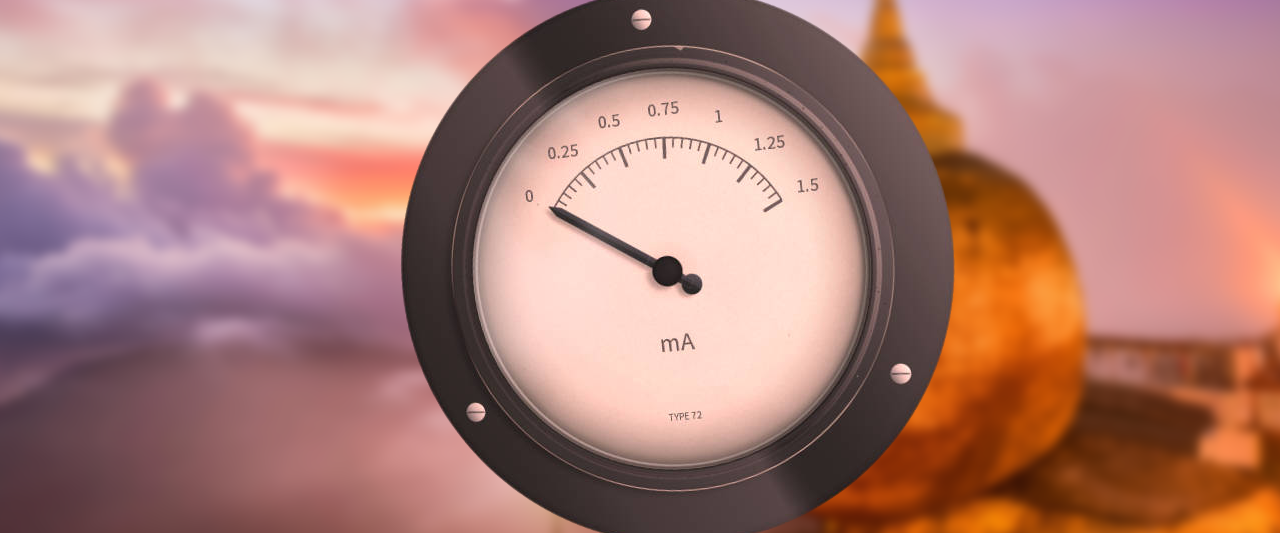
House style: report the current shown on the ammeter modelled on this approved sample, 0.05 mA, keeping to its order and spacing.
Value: 0 mA
